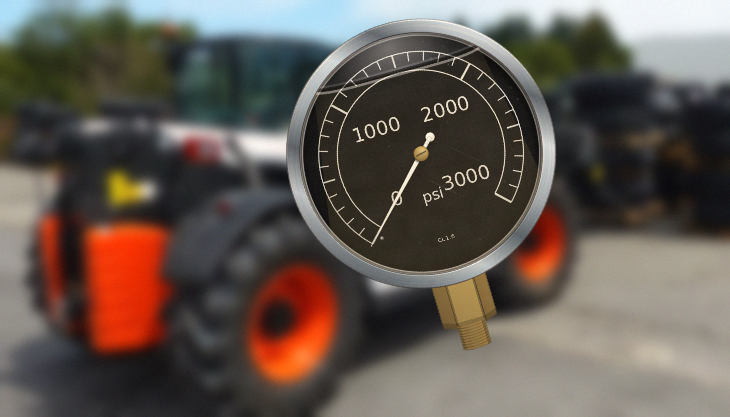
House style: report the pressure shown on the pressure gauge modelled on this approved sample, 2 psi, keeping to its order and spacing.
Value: 0 psi
